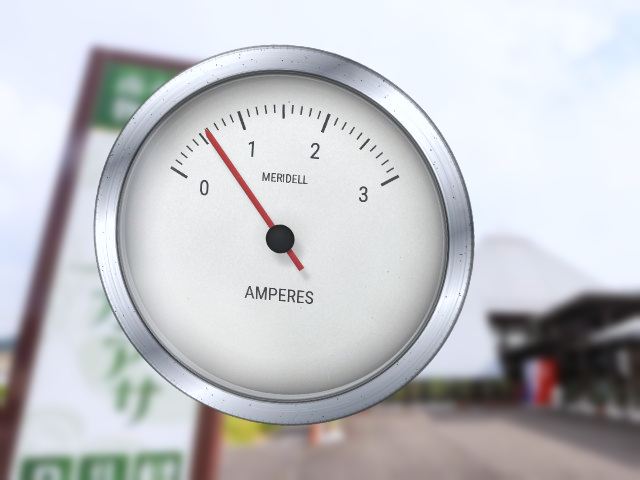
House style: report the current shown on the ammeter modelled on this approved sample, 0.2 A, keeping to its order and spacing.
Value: 0.6 A
